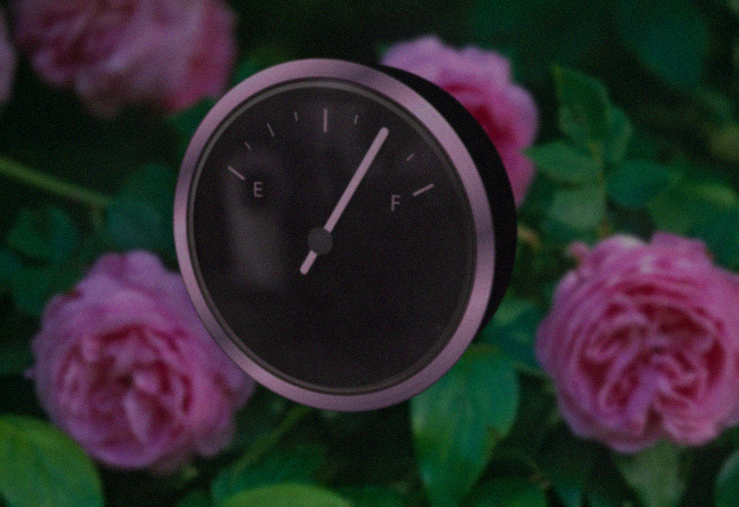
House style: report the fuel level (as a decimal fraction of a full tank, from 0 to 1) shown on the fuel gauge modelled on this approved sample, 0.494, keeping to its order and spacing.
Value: 0.75
